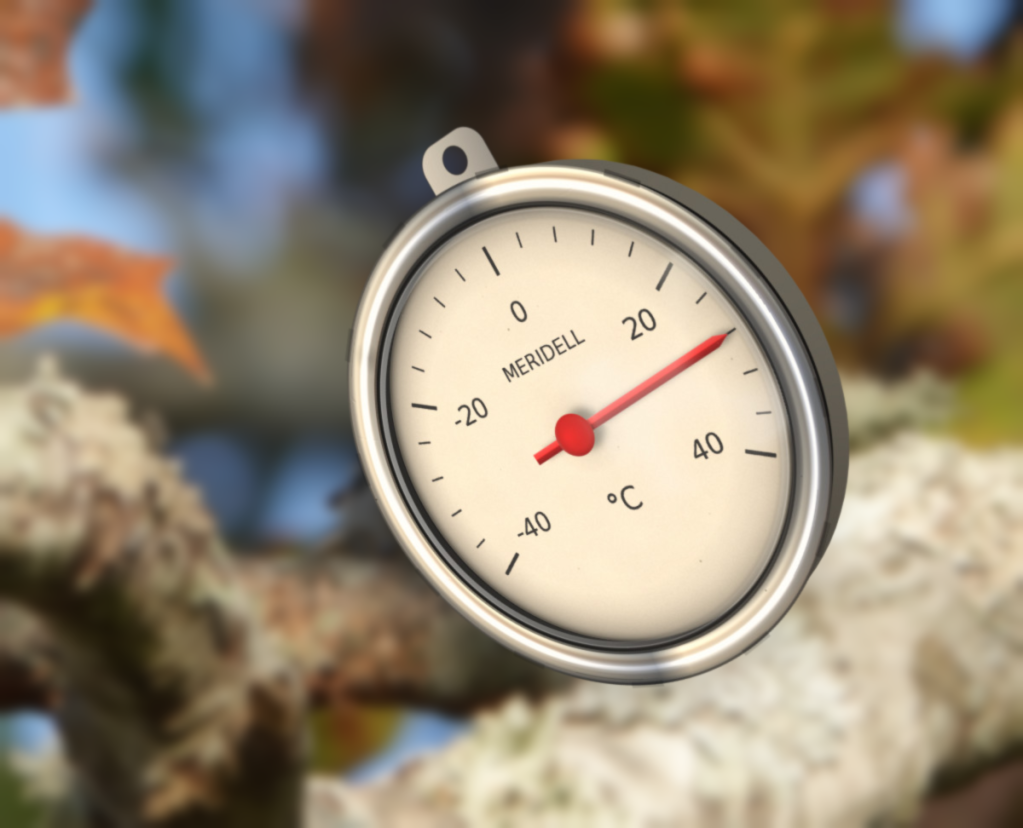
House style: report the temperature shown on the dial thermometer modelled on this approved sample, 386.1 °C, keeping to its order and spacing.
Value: 28 °C
